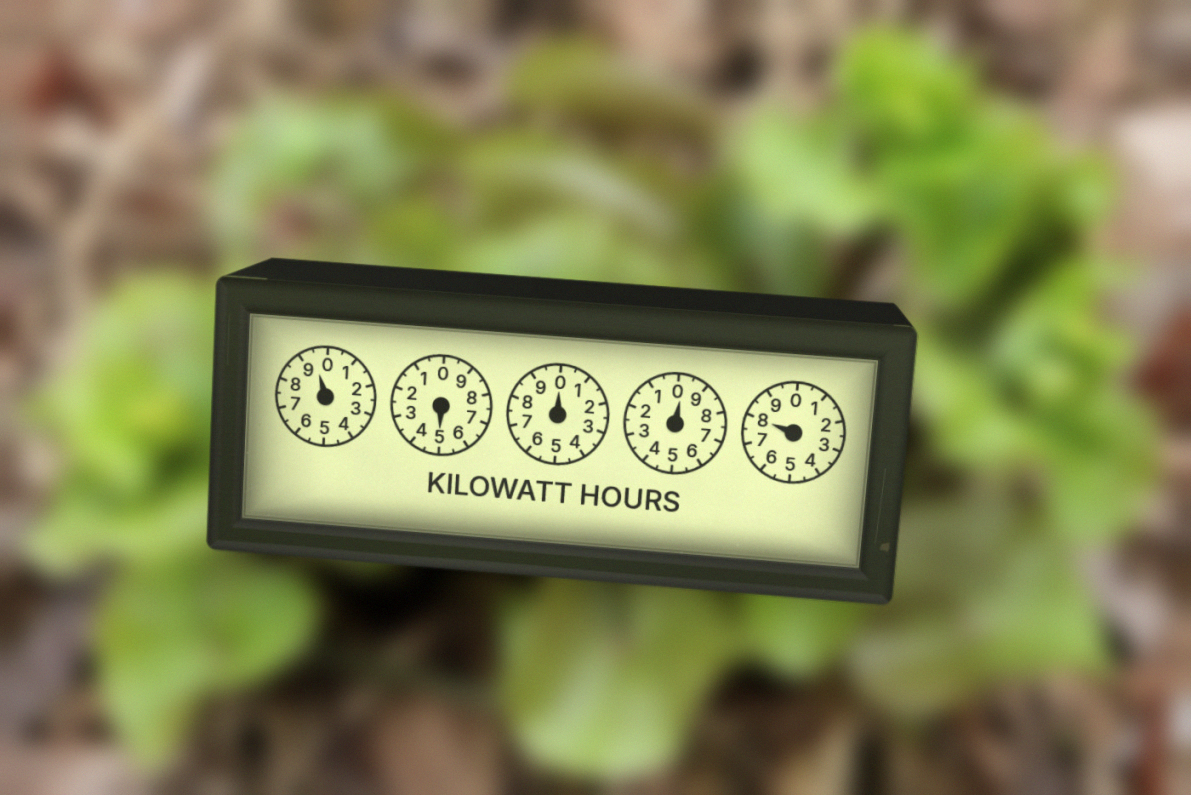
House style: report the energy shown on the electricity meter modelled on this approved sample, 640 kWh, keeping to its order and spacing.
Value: 94998 kWh
